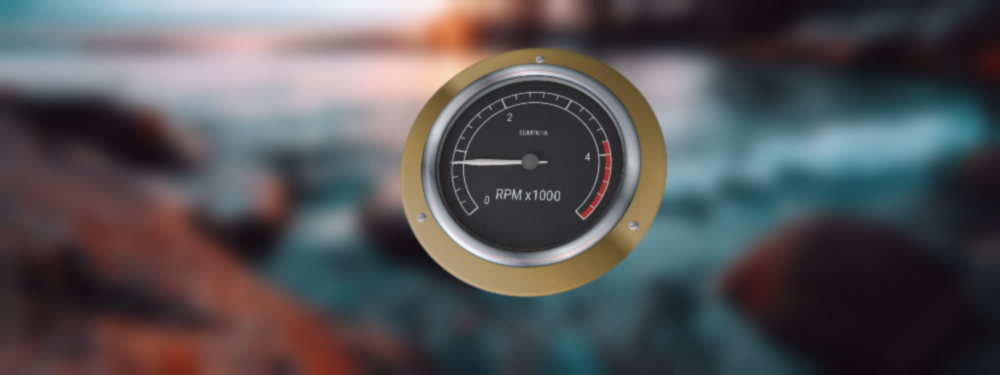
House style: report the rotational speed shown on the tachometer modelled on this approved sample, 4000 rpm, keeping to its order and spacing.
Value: 800 rpm
